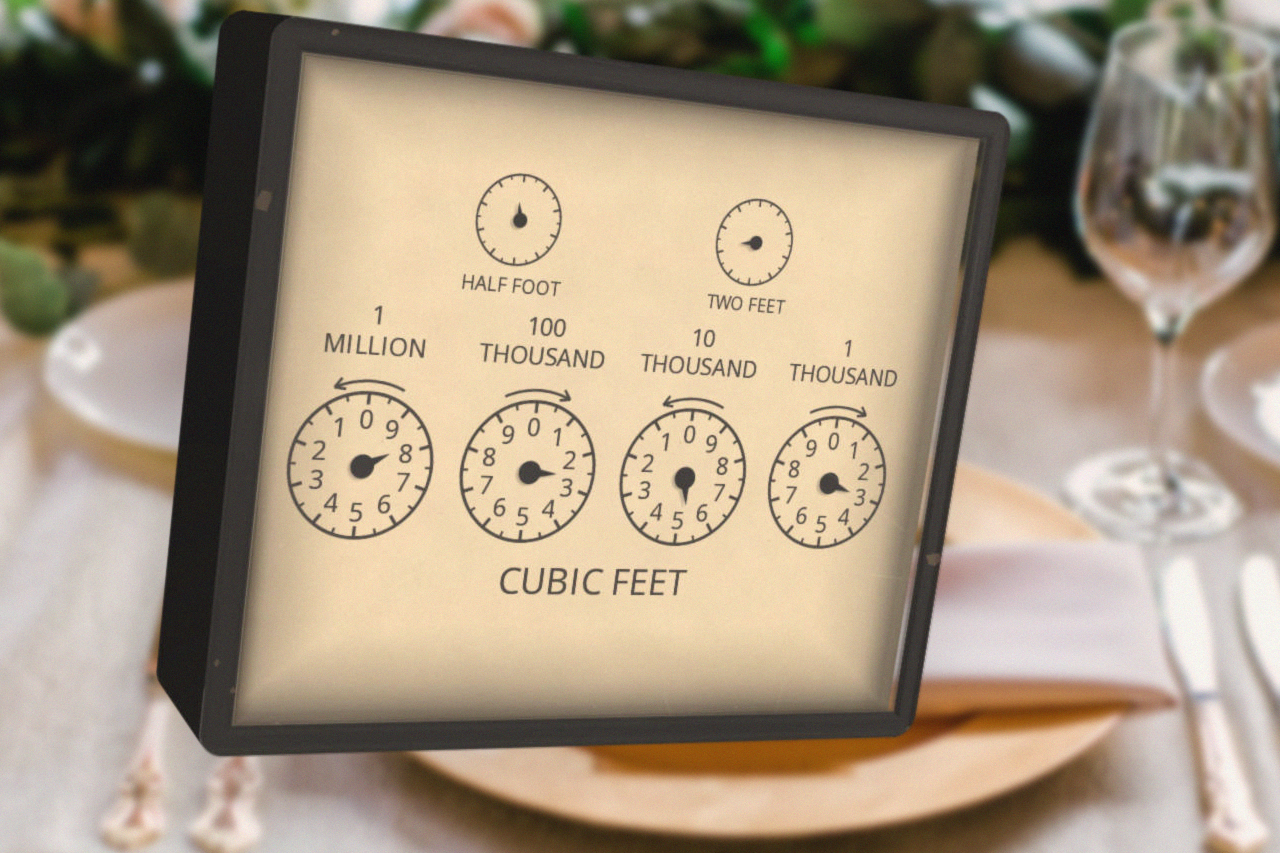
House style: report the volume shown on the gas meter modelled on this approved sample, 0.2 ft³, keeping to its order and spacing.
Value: 825300 ft³
